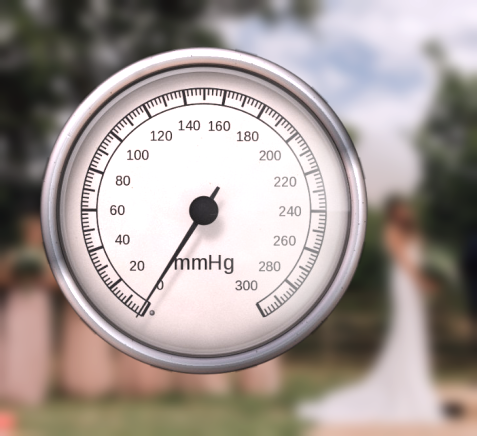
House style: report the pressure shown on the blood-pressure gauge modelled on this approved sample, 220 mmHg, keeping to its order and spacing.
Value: 2 mmHg
